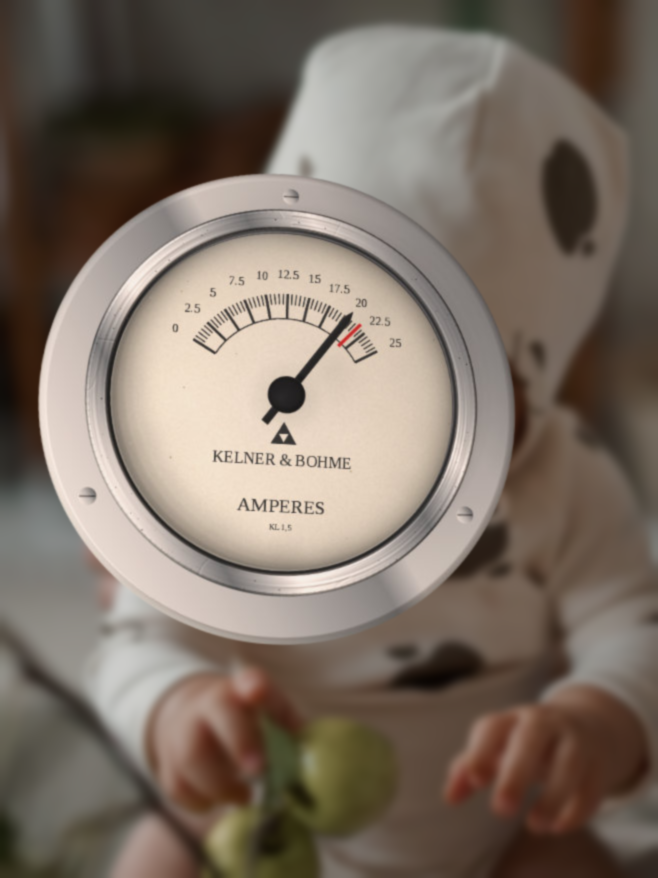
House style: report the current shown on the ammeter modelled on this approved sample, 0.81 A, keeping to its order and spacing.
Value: 20 A
